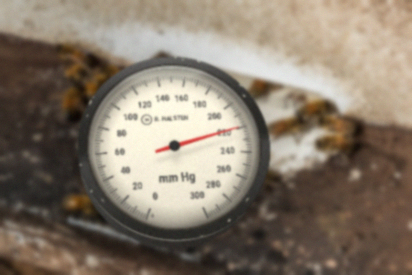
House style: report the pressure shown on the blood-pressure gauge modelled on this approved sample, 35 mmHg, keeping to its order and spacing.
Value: 220 mmHg
